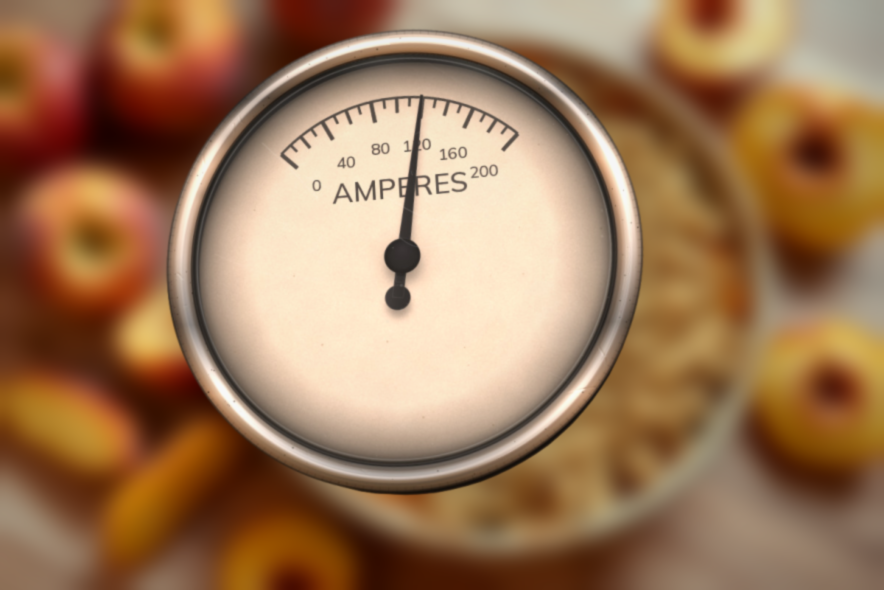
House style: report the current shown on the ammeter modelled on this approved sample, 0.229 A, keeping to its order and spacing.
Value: 120 A
